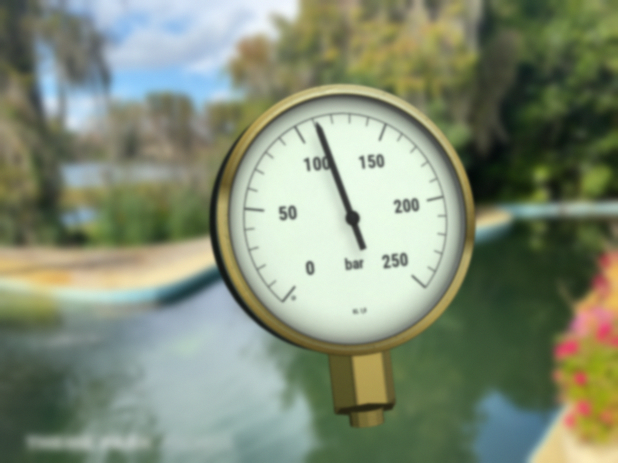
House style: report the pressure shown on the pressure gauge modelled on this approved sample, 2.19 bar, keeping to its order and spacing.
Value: 110 bar
